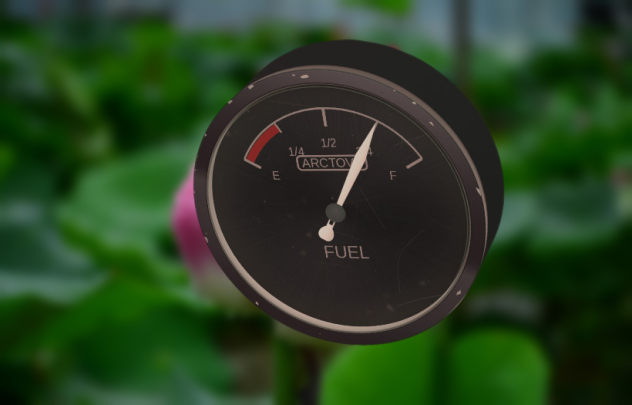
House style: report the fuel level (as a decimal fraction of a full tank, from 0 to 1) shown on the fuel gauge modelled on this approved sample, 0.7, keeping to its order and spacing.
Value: 0.75
